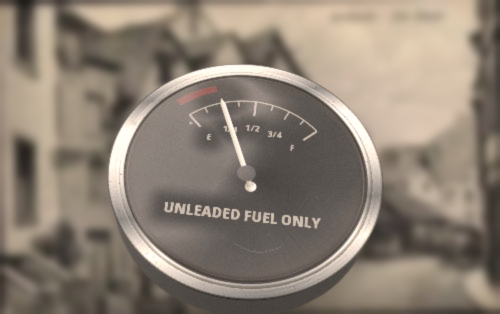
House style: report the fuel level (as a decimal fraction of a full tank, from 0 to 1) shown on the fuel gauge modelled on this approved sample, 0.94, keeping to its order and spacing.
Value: 0.25
